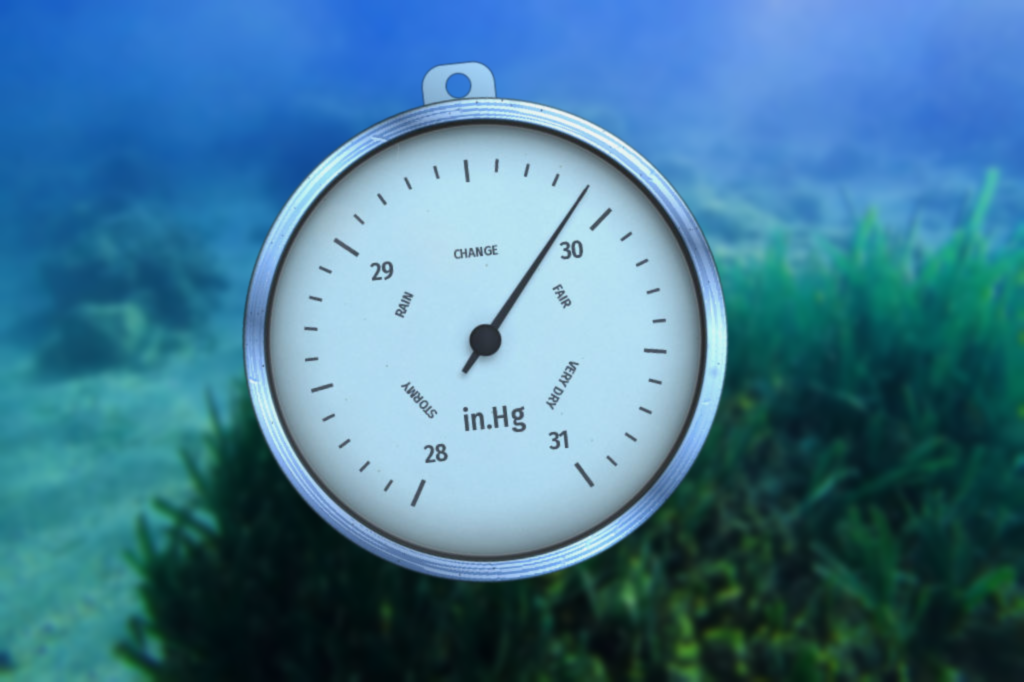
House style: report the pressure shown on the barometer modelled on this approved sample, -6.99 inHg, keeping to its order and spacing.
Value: 29.9 inHg
